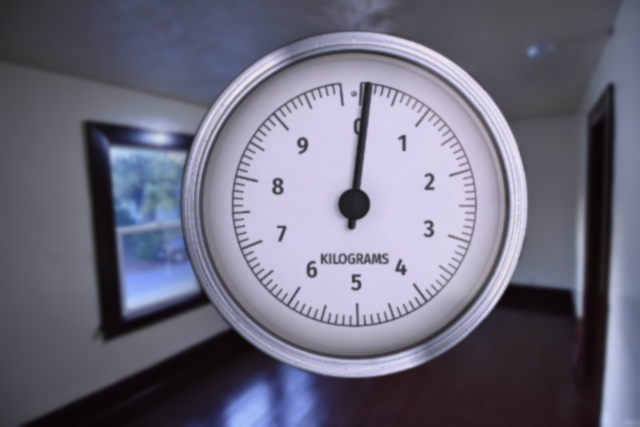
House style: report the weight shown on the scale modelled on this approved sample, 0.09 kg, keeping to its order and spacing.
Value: 0.1 kg
